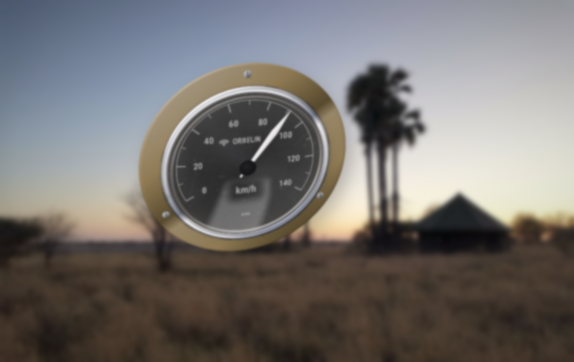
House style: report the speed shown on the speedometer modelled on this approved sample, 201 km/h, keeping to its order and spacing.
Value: 90 km/h
